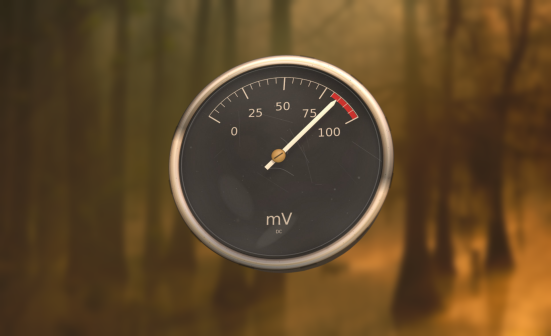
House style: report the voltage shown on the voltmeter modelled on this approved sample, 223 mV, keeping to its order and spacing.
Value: 85 mV
